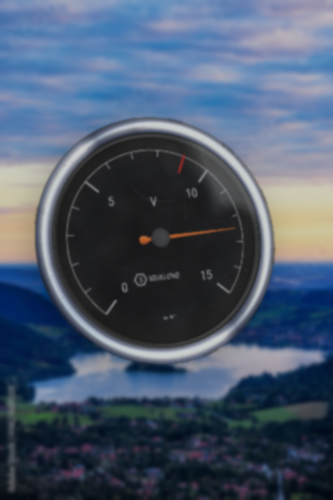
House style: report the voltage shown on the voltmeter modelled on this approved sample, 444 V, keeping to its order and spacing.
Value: 12.5 V
